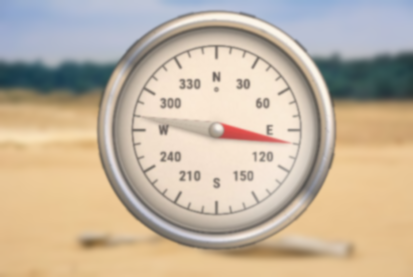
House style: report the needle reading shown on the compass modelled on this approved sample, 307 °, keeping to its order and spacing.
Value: 100 °
